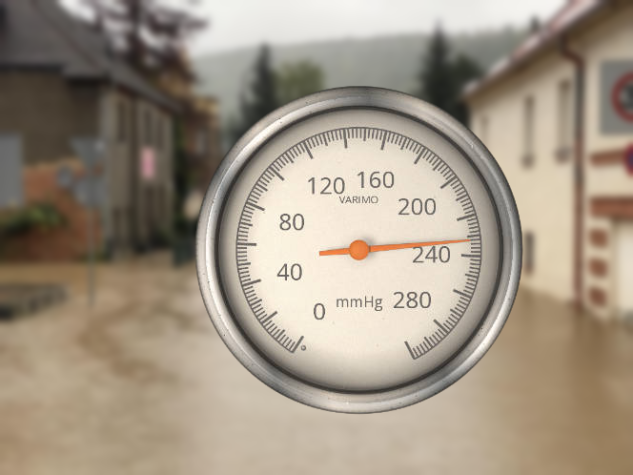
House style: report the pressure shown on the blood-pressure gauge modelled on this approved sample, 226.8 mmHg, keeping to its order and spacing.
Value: 232 mmHg
